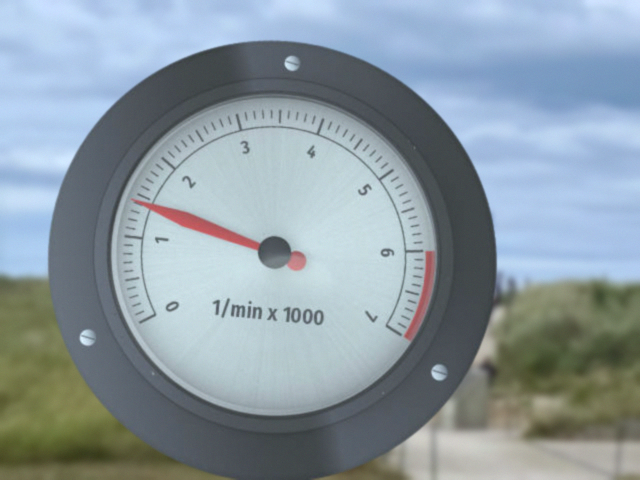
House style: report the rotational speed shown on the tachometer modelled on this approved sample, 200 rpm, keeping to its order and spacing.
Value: 1400 rpm
